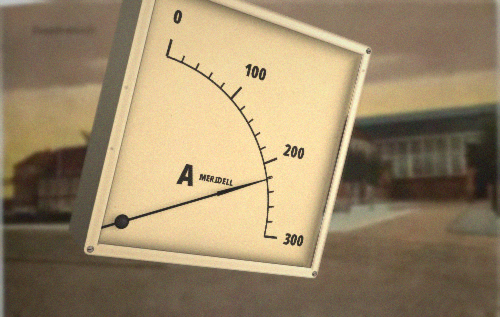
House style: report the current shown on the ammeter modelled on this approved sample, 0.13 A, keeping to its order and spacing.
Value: 220 A
